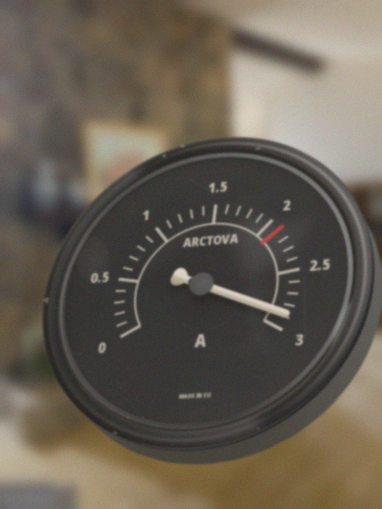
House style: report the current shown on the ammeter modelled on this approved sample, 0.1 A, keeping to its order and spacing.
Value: 2.9 A
